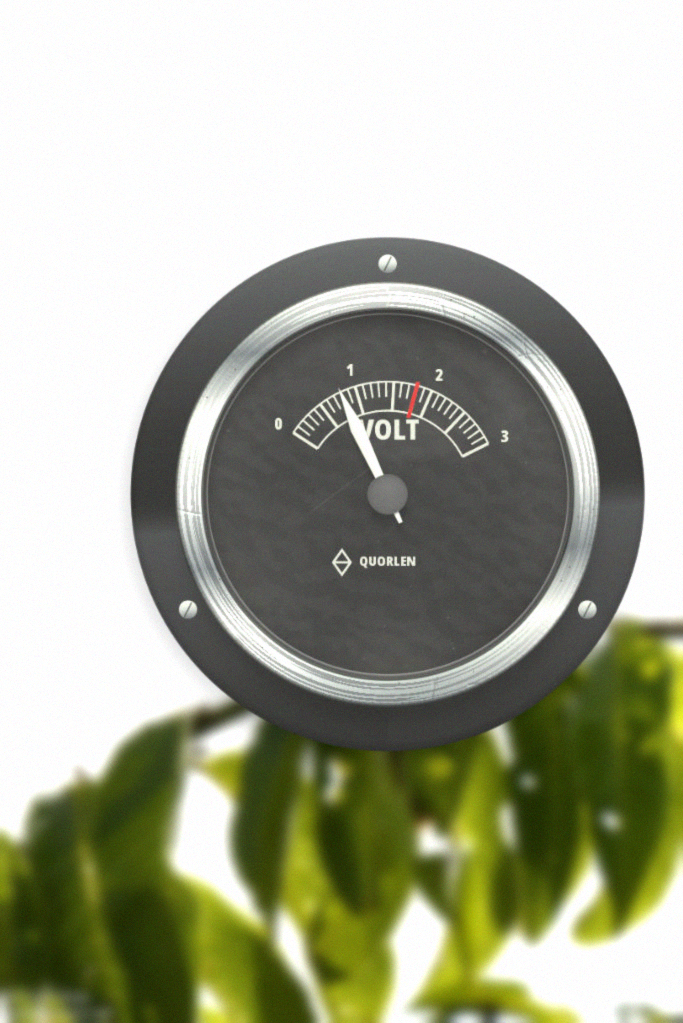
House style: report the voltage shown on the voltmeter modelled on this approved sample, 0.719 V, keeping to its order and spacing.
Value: 0.8 V
